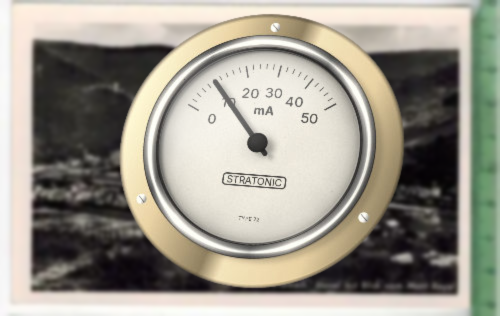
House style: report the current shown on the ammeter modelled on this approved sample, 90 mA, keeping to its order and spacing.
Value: 10 mA
